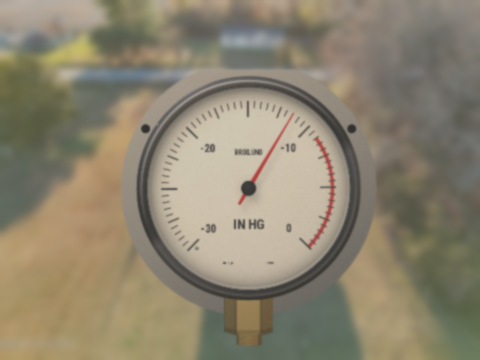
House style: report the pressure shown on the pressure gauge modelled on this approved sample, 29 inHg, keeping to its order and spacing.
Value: -11.5 inHg
